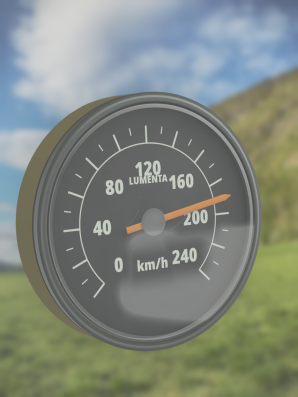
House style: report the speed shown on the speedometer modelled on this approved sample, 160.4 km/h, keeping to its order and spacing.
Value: 190 km/h
